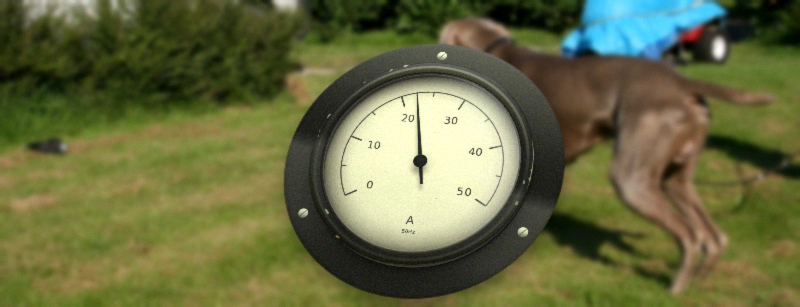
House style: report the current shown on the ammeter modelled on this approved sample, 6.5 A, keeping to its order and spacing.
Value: 22.5 A
